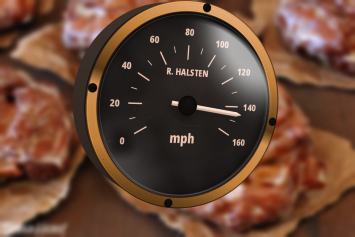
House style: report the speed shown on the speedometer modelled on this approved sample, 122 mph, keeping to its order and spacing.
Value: 145 mph
